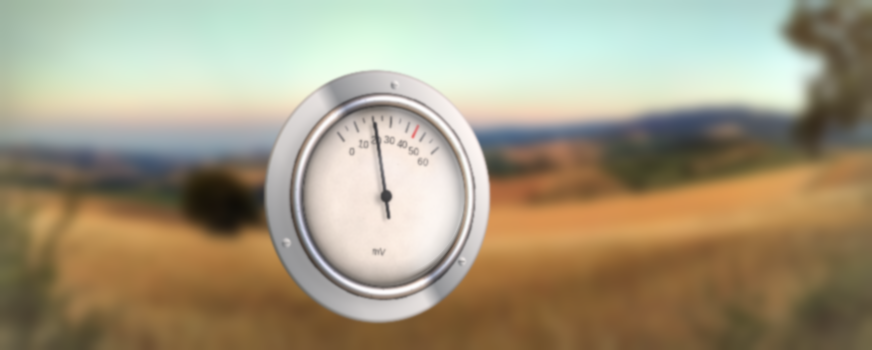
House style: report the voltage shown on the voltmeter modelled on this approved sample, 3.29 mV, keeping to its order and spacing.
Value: 20 mV
